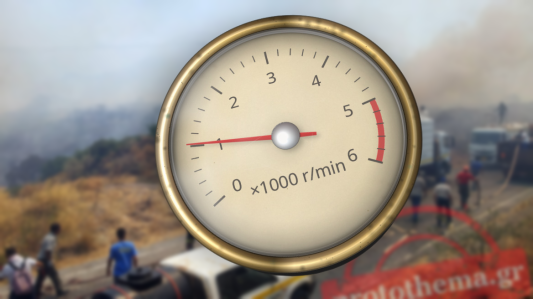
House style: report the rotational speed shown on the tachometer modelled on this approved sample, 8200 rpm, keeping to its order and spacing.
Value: 1000 rpm
